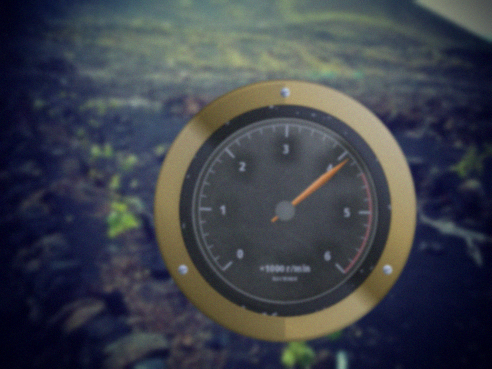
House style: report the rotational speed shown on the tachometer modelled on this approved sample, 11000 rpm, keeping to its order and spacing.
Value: 4100 rpm
